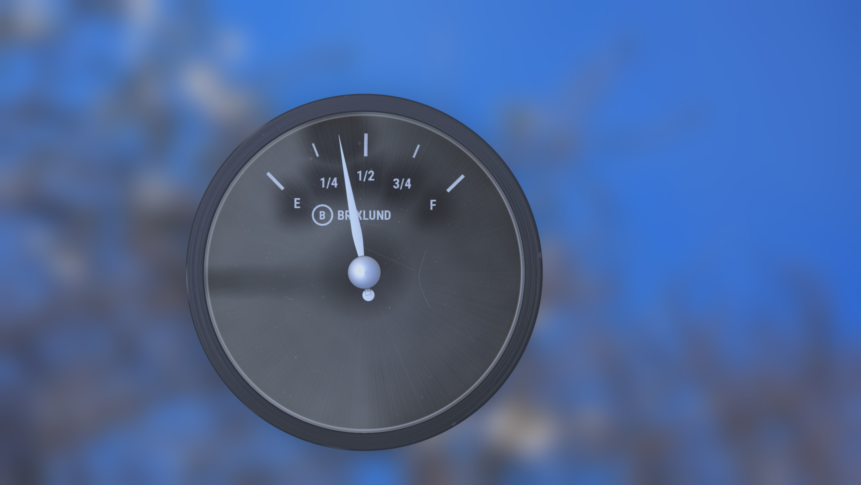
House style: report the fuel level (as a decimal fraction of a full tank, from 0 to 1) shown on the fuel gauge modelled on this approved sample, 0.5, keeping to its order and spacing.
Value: 0.375
